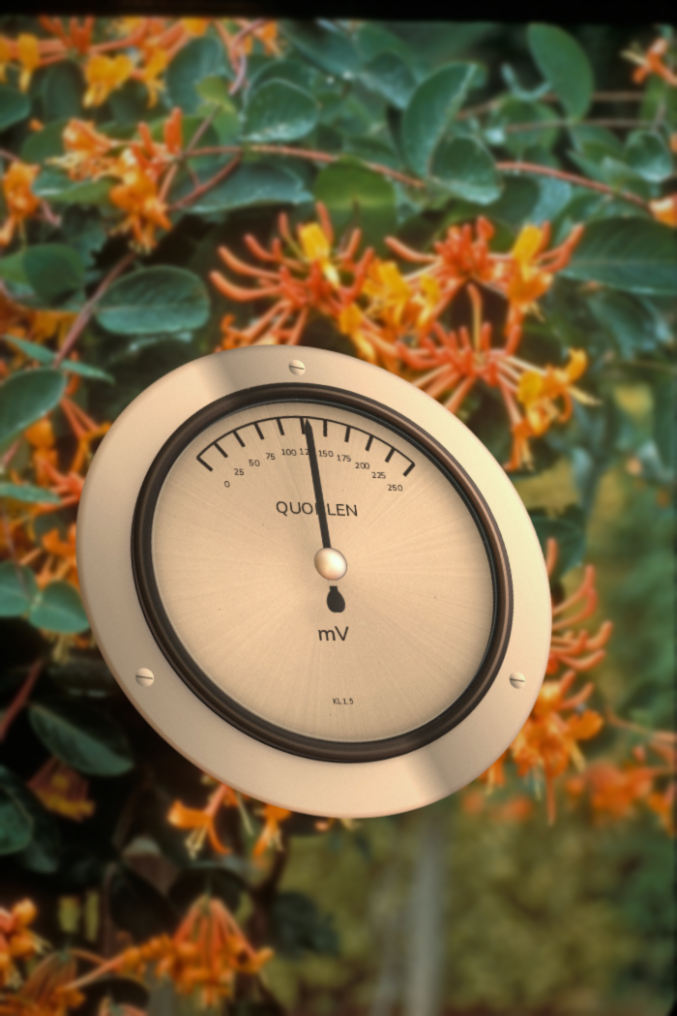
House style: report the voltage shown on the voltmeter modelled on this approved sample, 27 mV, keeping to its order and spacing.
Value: 125 mV
